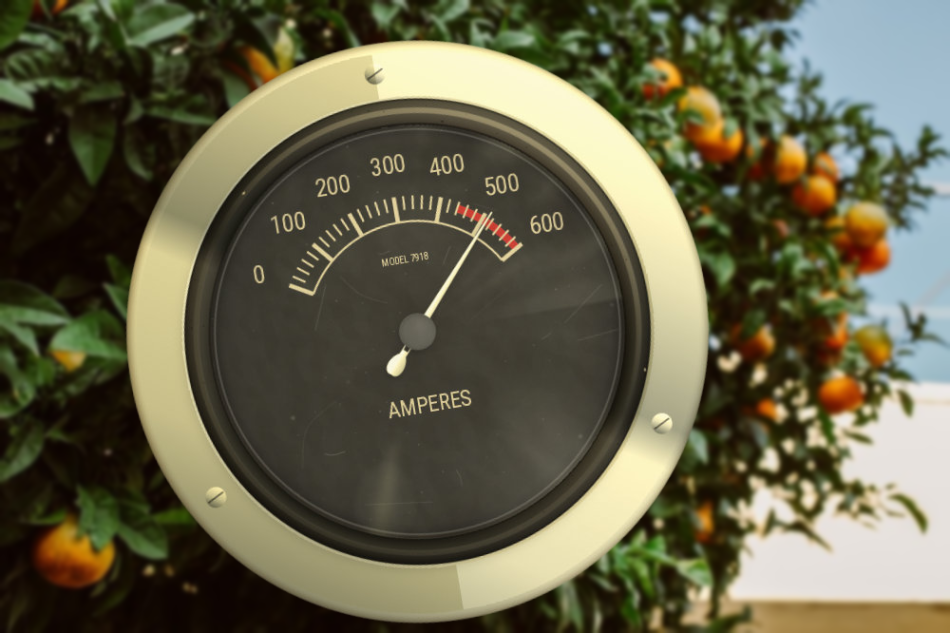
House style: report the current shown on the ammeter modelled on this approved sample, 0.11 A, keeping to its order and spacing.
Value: 510 A
